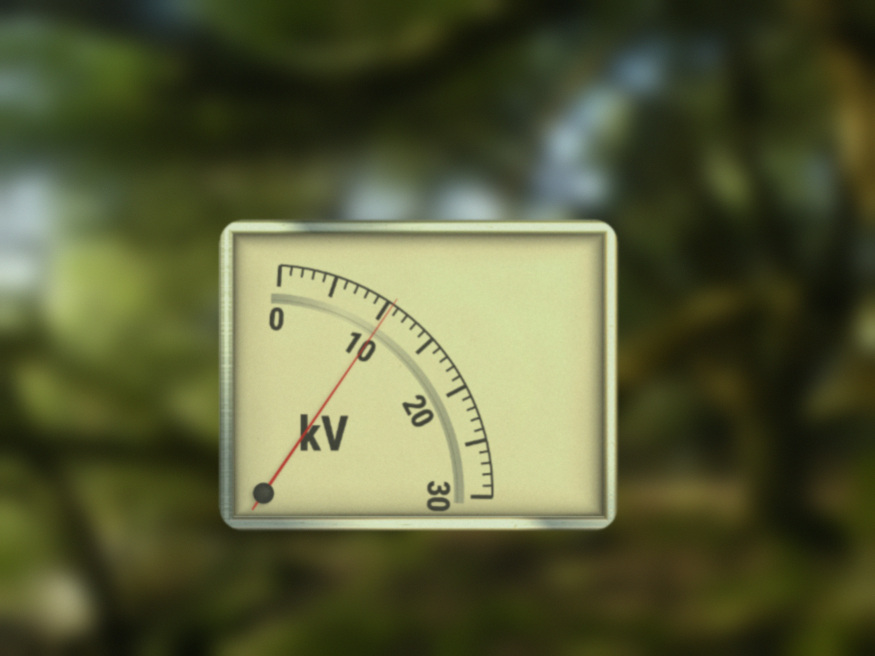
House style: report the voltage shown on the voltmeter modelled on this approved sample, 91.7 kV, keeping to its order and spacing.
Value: 10.5 kV
